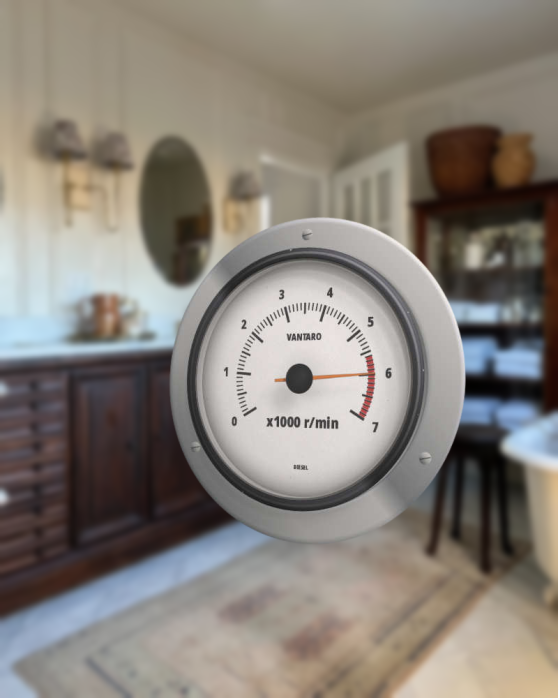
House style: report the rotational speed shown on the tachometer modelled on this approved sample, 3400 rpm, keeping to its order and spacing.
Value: 6000 rpm
